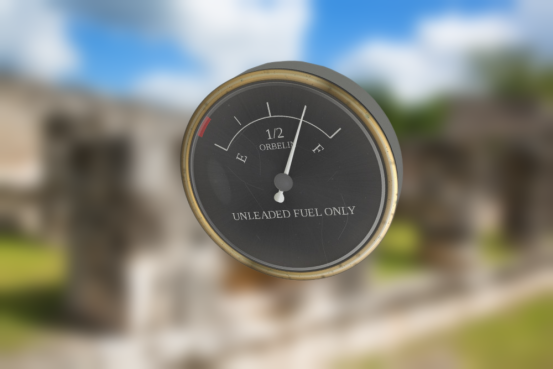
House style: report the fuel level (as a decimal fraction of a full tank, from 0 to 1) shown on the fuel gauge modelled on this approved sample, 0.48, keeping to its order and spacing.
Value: 0.75
